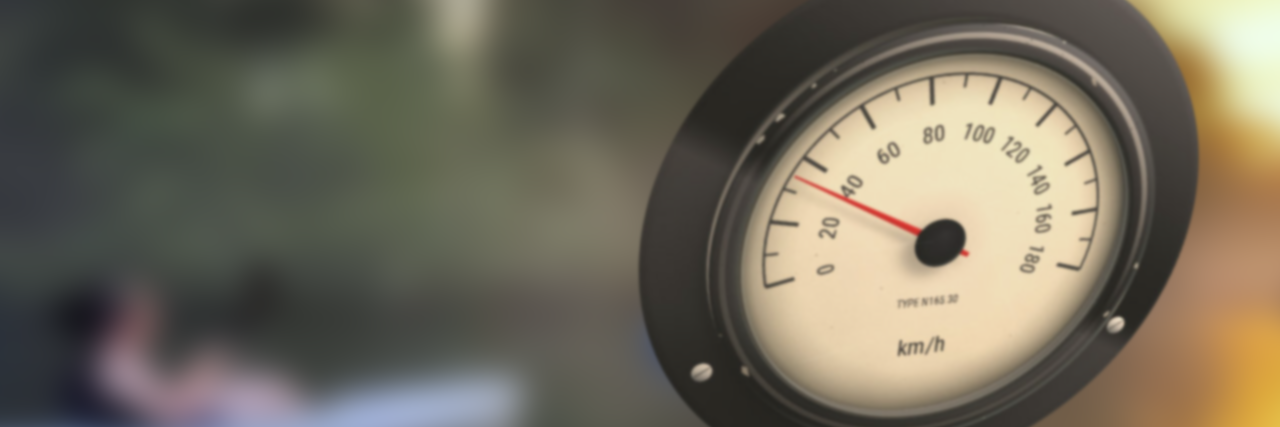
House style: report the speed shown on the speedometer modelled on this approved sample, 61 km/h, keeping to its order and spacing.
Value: 35 km/h
